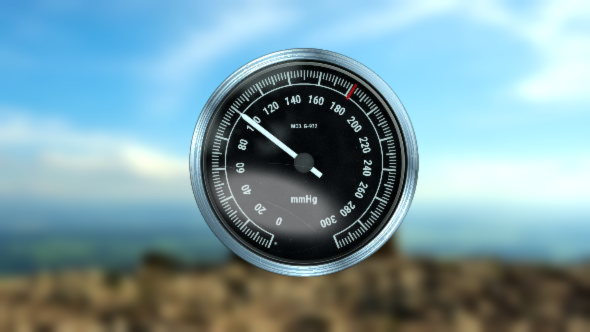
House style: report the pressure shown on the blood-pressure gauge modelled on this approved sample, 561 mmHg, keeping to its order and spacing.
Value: 100 mmHg
